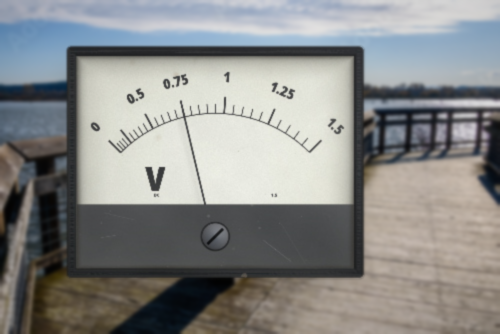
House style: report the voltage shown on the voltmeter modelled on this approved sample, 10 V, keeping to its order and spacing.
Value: 0.75 V
